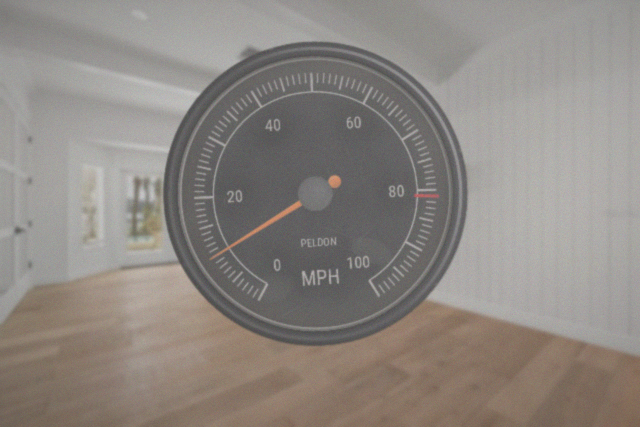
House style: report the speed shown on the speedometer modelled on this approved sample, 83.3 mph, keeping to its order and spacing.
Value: 10 mph
